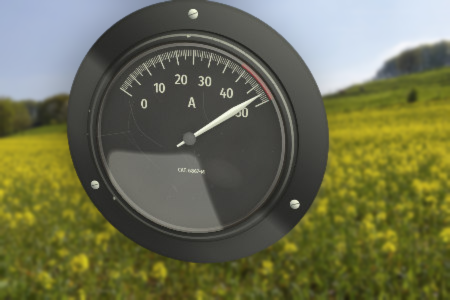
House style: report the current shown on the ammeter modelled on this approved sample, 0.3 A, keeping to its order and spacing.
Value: 47.5 A
